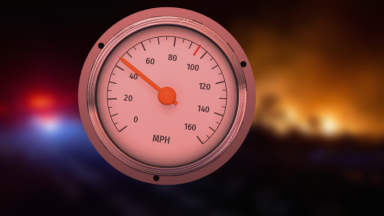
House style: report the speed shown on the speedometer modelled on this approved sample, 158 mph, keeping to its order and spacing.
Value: 45 mph
